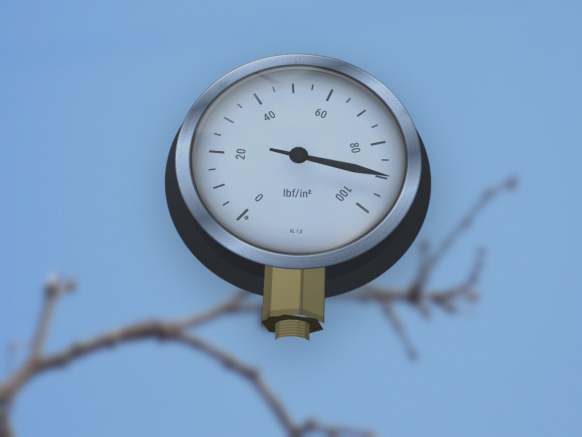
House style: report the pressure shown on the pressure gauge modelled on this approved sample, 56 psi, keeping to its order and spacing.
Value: 90 psi
